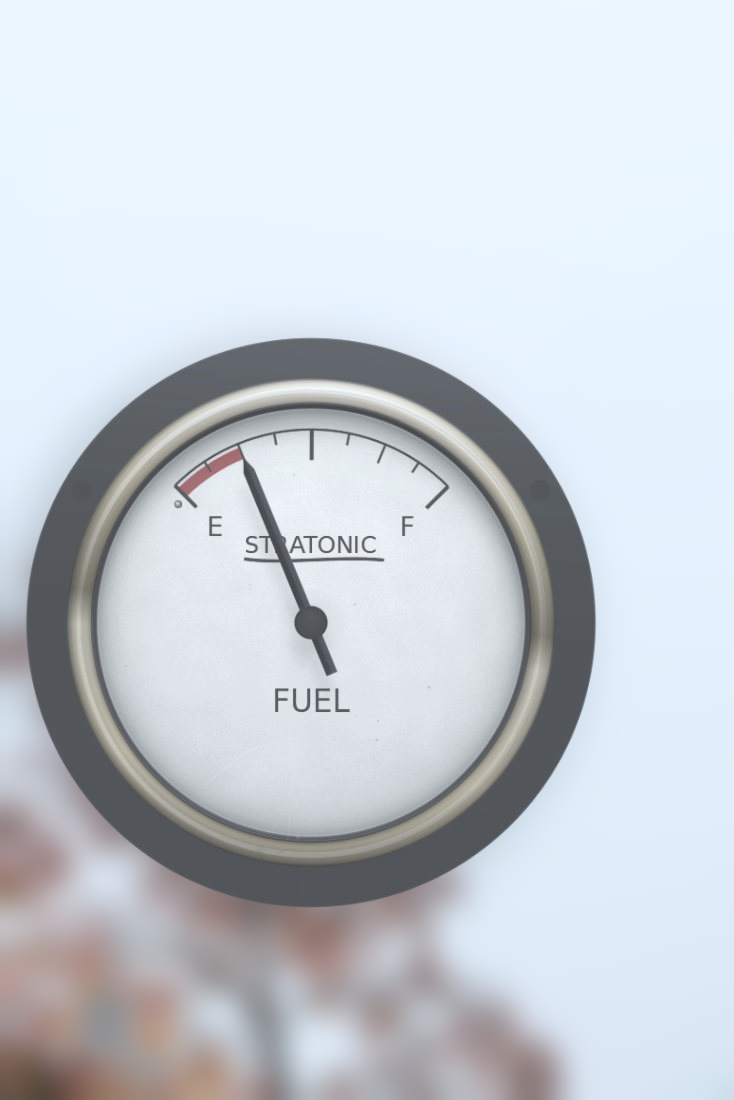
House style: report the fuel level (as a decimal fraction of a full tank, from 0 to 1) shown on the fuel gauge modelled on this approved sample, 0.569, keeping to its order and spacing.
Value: 0.25
